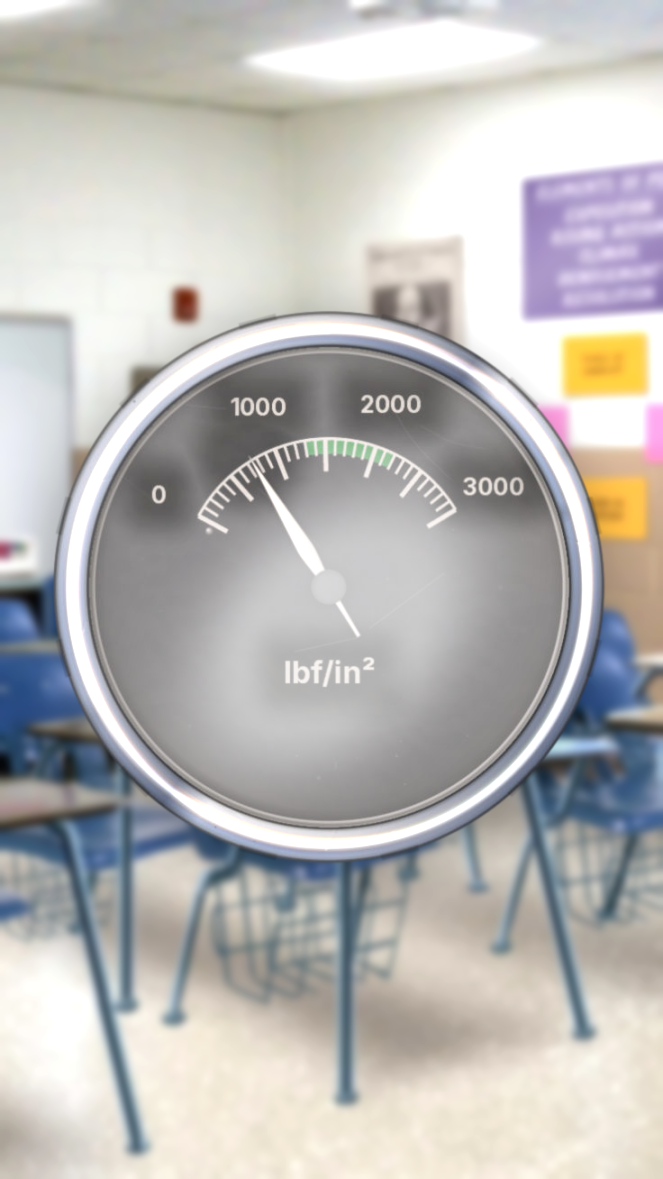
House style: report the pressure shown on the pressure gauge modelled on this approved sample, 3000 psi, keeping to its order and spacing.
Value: 750 psi
